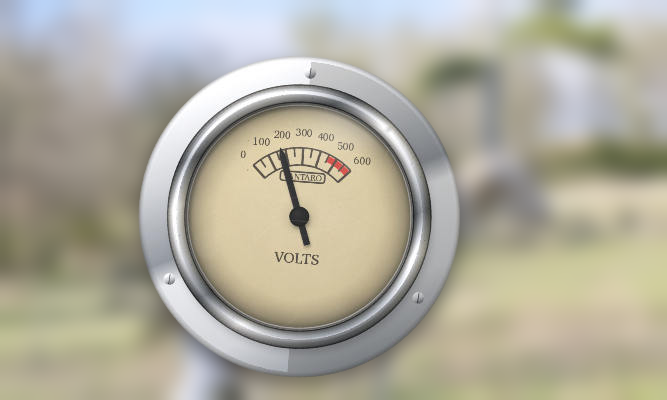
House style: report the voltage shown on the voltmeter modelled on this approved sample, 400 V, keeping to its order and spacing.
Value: 175 V
